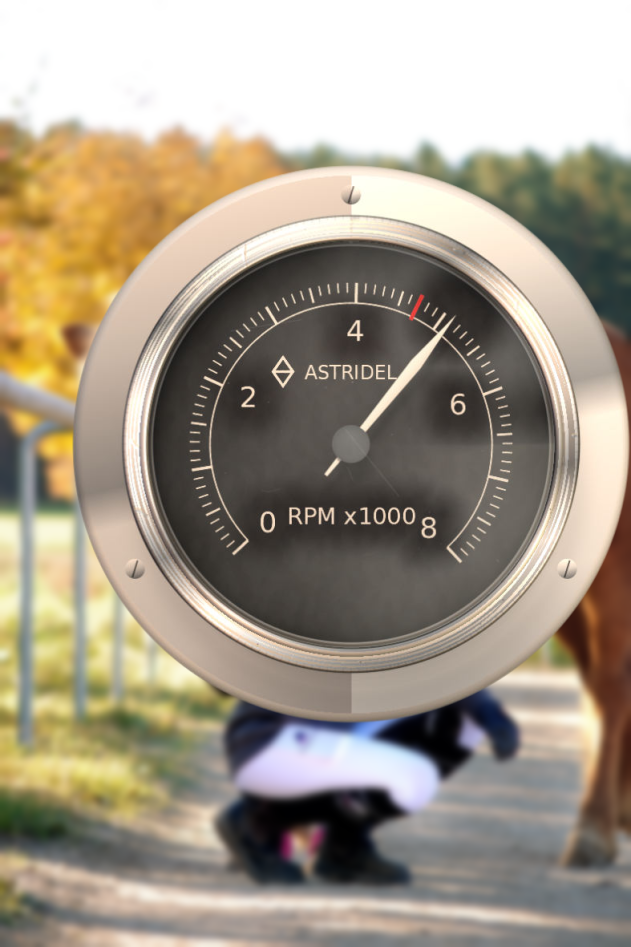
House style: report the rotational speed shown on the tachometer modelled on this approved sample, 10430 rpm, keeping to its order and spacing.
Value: 5100 rpm
